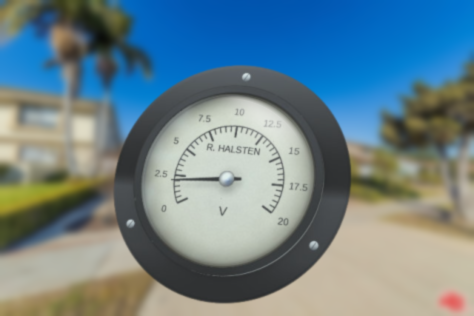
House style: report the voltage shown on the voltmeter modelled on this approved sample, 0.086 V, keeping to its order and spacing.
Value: 2 V
